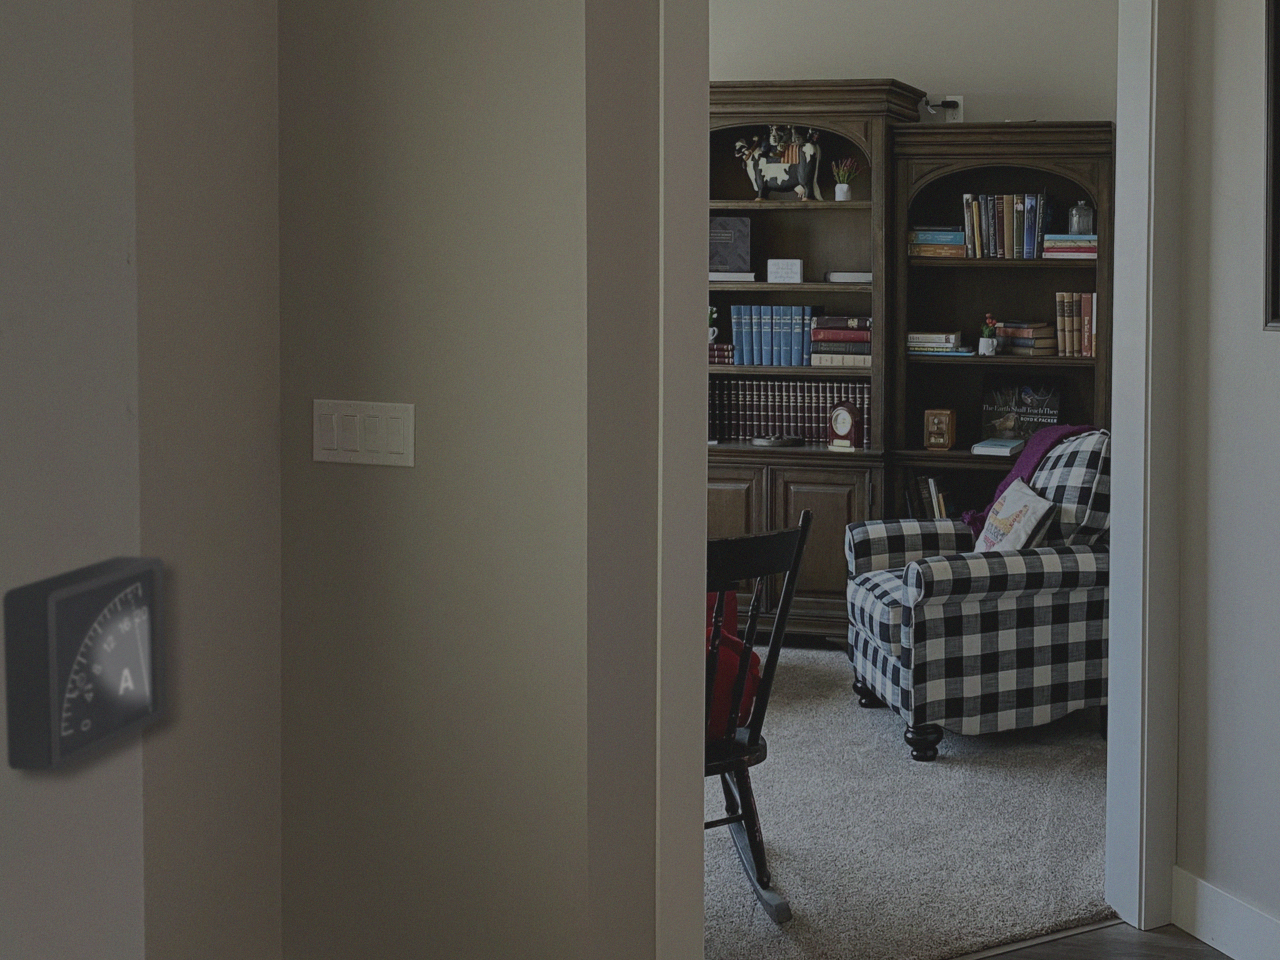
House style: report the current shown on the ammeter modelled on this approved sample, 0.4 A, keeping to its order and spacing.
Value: 18 A
